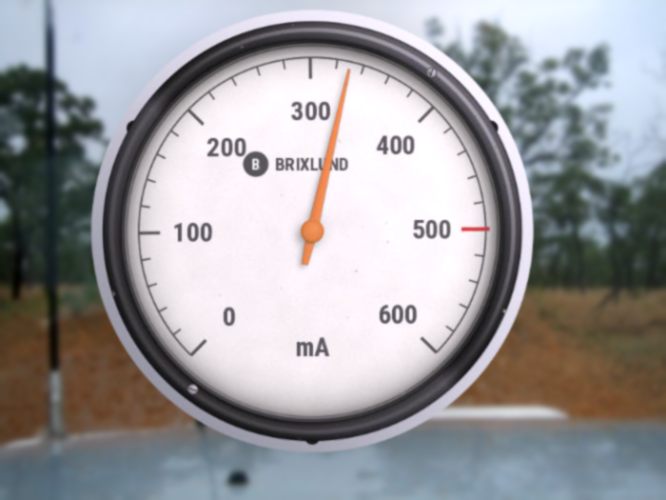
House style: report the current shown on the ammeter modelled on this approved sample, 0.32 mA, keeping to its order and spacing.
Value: 330 mA
